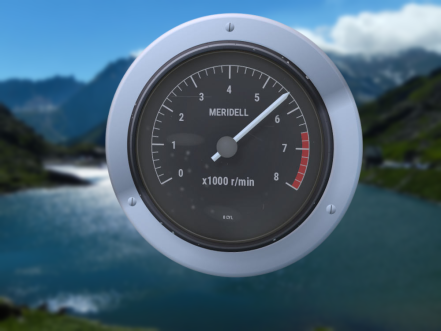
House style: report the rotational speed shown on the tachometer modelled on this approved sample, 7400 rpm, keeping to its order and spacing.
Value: 5600 rpm
